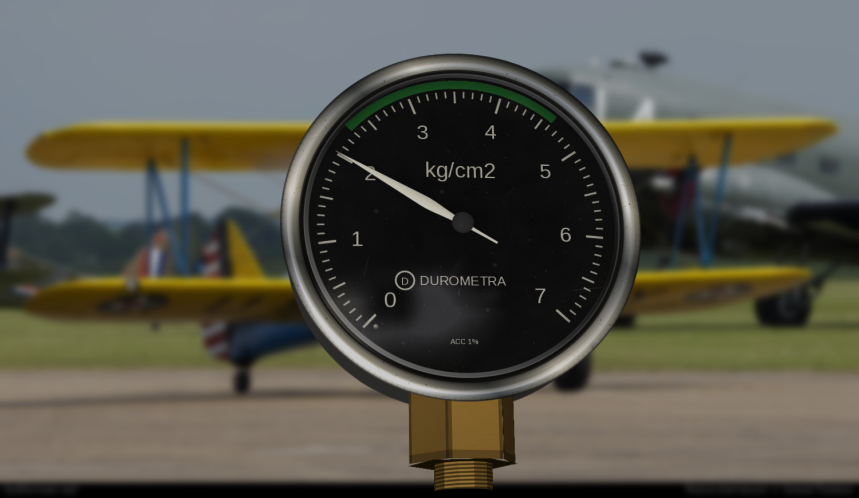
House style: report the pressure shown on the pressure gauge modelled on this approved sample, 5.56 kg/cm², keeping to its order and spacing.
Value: 2 kg/cm²
